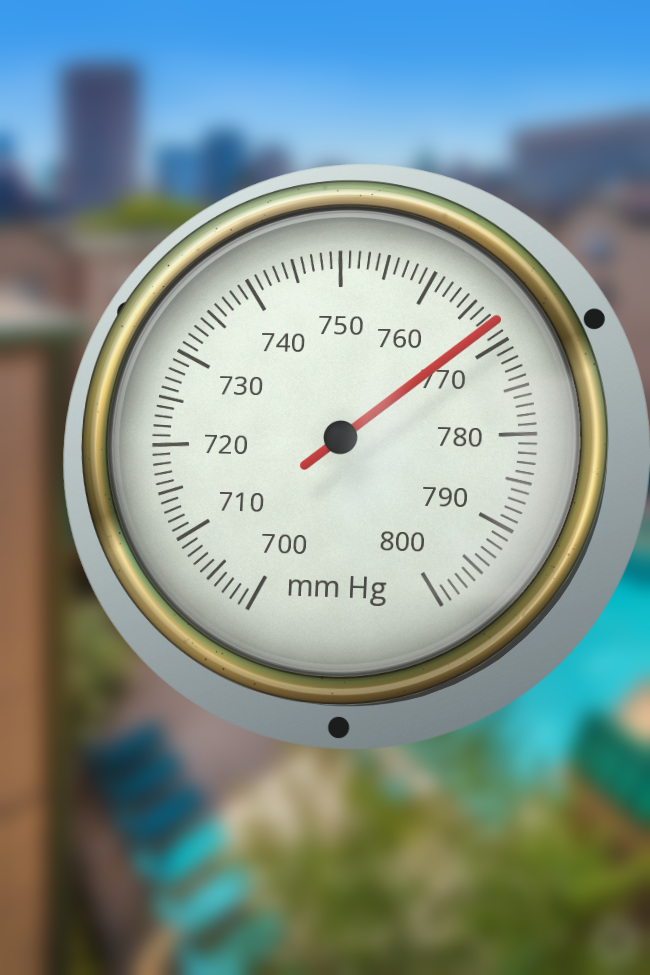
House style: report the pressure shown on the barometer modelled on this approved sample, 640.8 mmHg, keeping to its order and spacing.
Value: 768 mmHg
